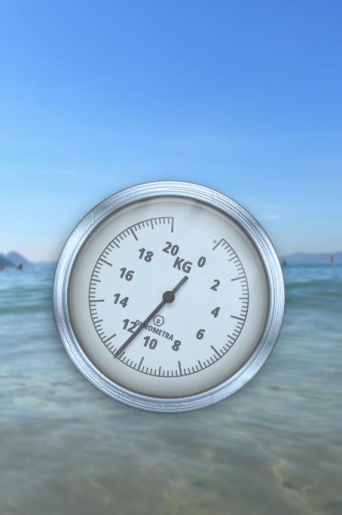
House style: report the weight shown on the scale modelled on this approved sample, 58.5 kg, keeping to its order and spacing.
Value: 11.2 kg
